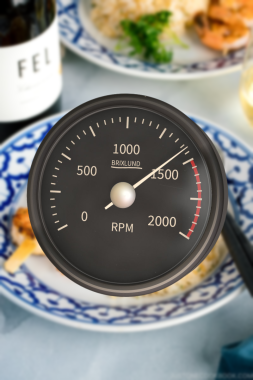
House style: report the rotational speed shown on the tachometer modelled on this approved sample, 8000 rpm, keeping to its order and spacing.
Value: 1425 rpm
